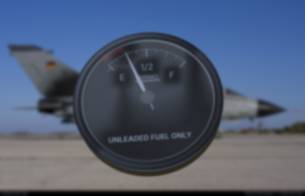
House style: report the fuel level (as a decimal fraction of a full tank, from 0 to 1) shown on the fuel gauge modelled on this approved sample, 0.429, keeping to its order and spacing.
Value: 0.25
